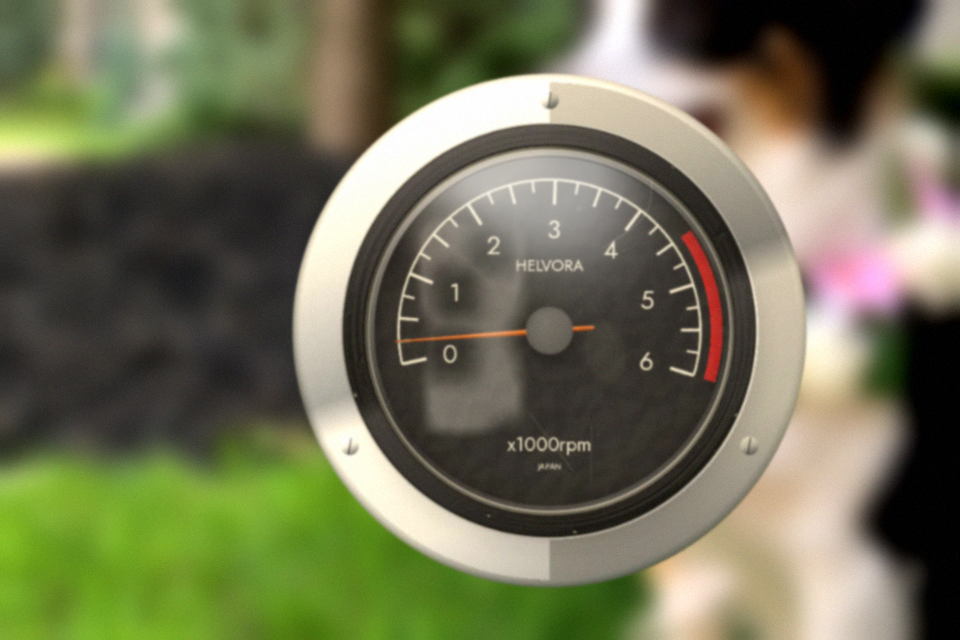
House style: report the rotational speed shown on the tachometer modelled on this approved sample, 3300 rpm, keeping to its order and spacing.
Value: 250 rpm
